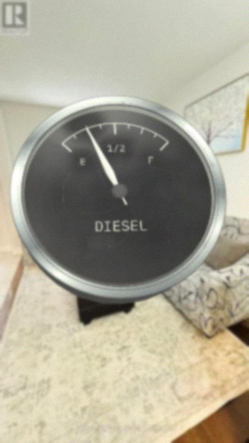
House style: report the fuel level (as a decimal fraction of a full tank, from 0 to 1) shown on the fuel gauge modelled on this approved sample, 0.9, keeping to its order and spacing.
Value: 0.25
